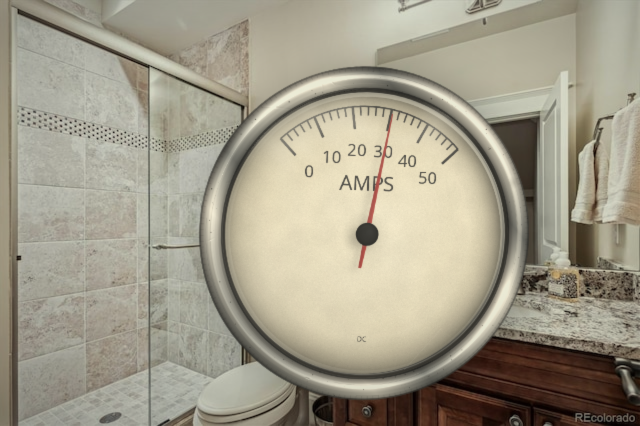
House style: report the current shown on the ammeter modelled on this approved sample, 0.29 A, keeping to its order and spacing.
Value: 30 A
